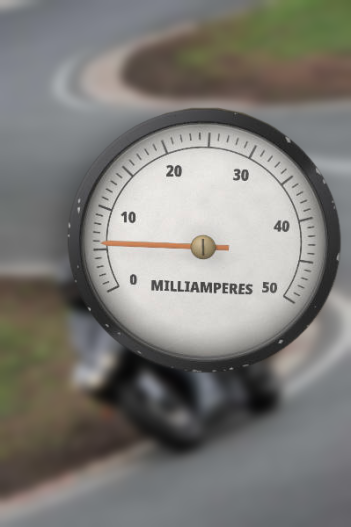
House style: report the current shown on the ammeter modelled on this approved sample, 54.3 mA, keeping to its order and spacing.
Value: 6 mA
